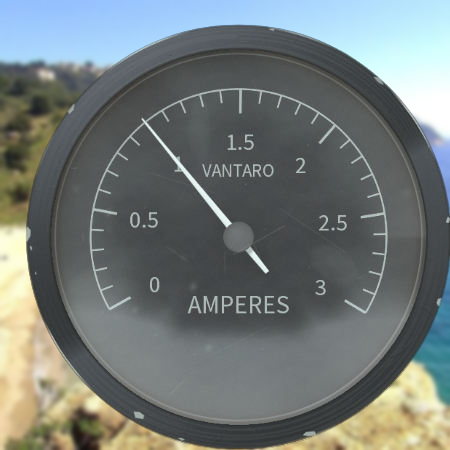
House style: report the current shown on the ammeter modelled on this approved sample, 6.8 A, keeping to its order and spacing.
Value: 1 A
